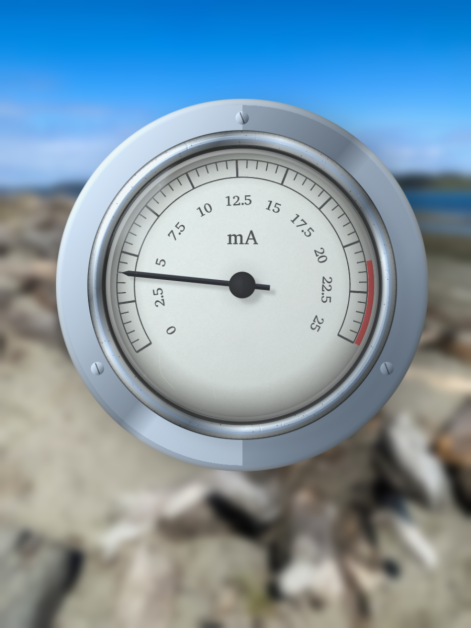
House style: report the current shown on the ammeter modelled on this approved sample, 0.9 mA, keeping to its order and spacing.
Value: 4 mA
